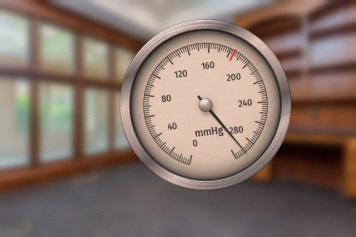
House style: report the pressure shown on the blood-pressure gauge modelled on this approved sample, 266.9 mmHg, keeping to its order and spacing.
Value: 290 mmHg
